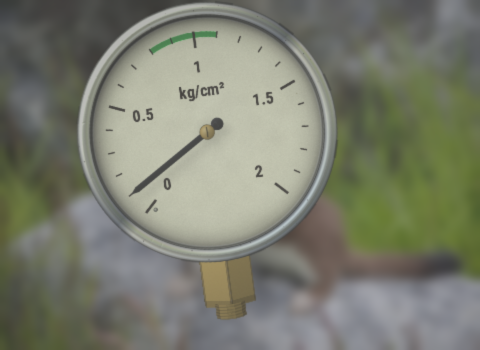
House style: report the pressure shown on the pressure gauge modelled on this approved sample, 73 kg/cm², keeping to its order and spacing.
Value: 0.1 kg/cm²
